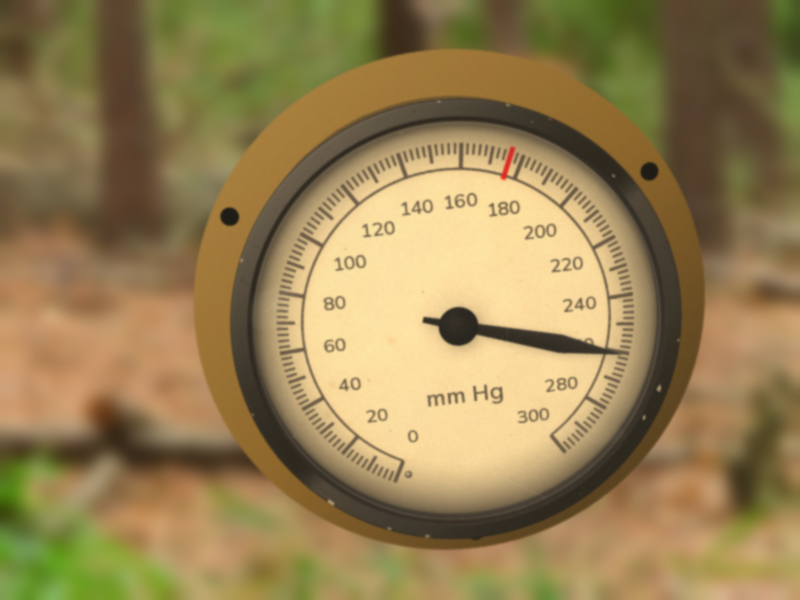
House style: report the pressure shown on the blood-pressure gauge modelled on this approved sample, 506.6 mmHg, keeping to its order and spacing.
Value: 260 mmHg
